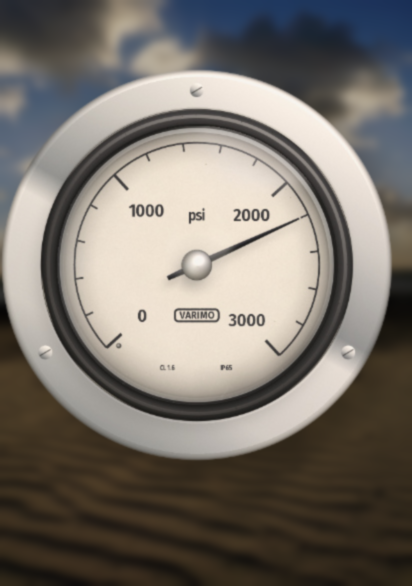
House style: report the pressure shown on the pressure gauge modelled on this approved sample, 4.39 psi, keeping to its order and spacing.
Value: 2200 psi
